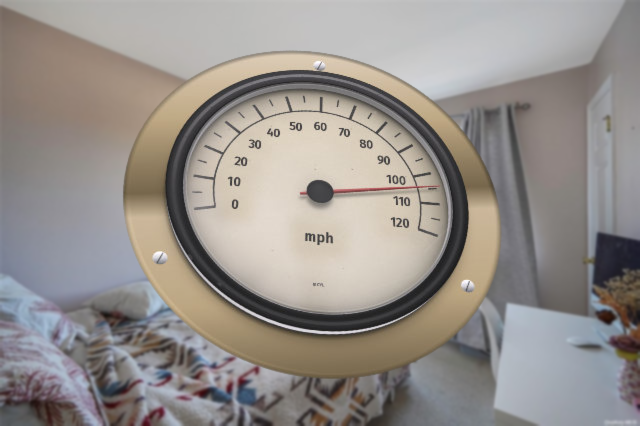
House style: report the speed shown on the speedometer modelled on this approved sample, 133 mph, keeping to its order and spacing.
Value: 105 mph
